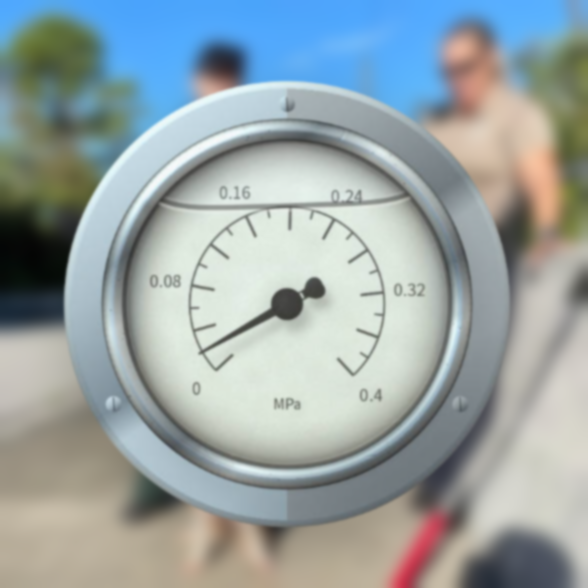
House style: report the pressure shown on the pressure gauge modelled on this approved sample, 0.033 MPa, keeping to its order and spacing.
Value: 0.02 MPa
